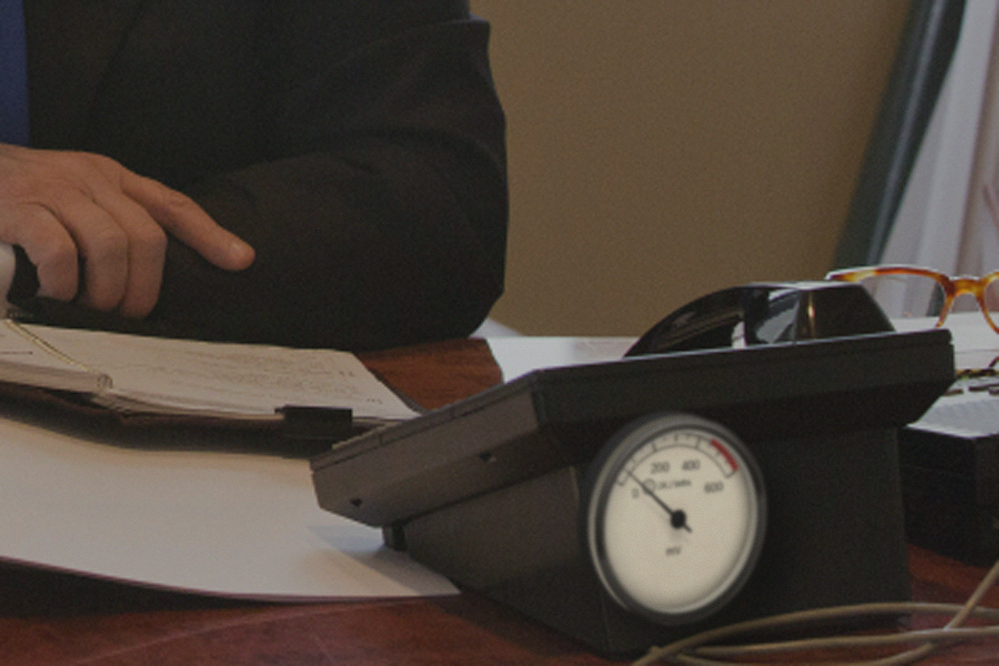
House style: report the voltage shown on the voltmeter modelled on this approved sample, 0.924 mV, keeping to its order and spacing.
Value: 50 mV
